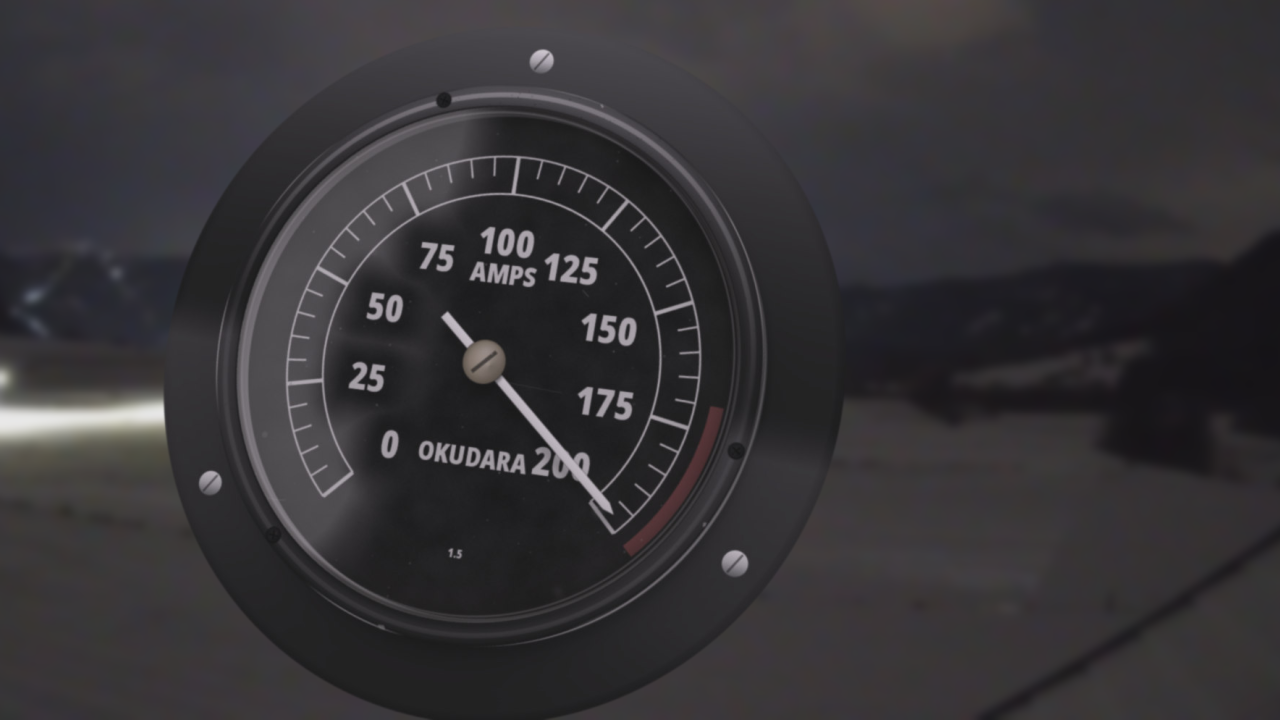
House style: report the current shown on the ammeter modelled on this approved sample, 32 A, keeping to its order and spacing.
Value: 197.5 A
